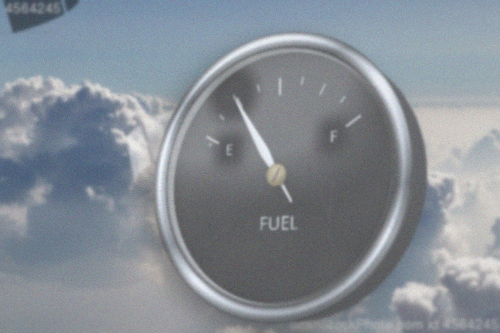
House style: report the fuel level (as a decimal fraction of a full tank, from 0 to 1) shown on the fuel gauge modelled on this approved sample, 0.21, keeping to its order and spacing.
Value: 0.25
